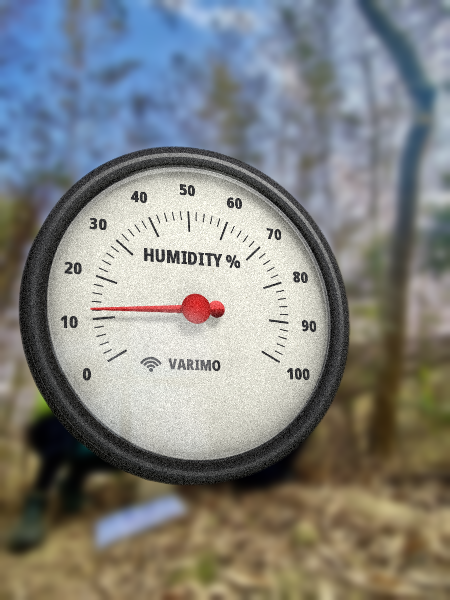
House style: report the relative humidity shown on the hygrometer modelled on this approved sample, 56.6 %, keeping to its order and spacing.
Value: 12 %
